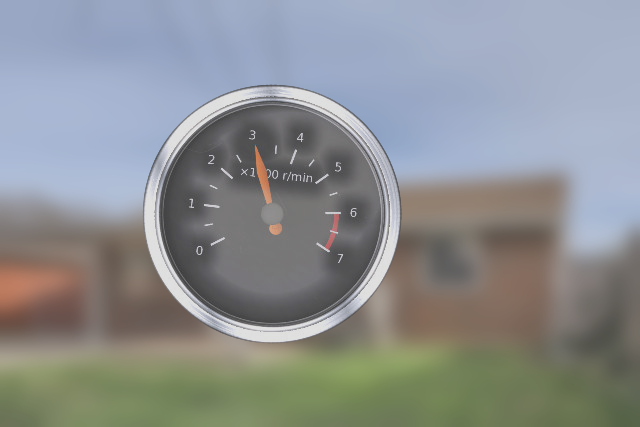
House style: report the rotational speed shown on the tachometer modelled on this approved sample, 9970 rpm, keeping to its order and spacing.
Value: 3000 rpm
